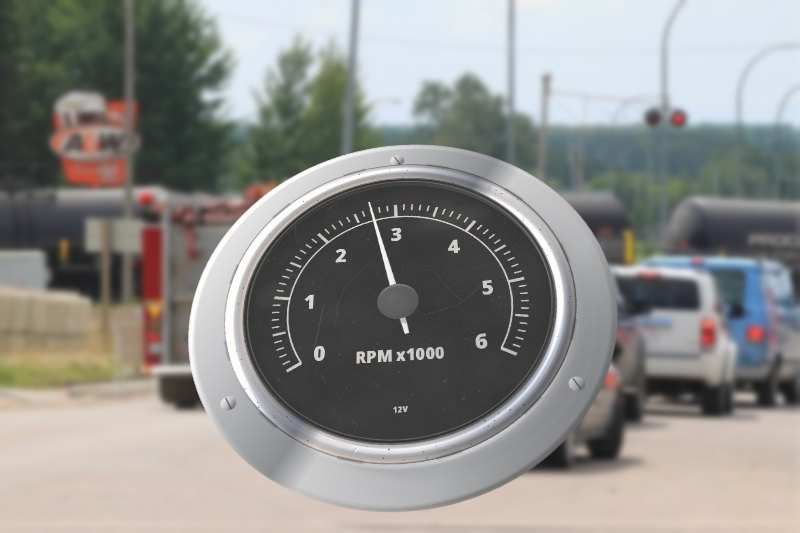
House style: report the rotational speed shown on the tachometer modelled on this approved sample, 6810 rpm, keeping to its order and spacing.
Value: 2700 rpm
